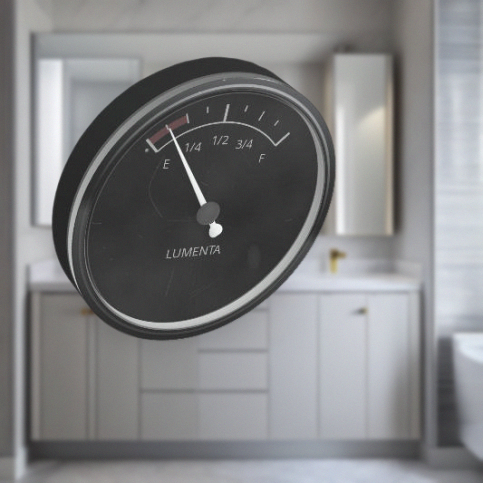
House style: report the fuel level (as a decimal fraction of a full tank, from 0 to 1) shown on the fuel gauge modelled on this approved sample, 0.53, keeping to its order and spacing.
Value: 0.125
